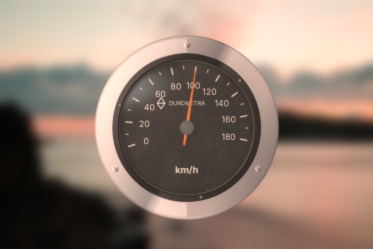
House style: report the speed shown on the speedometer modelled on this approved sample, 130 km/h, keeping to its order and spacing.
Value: 100 km/h
